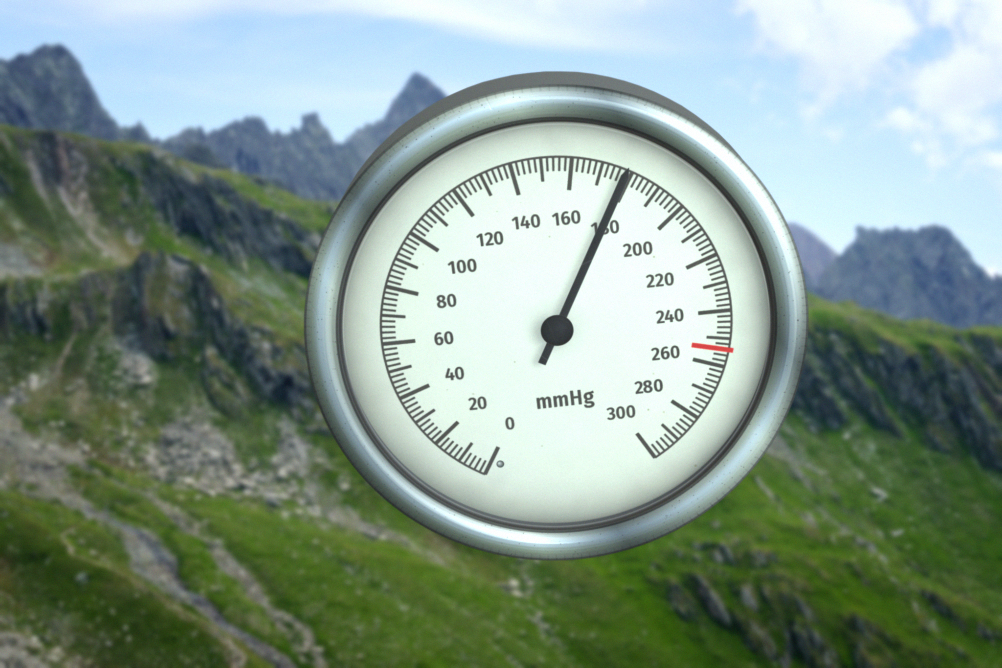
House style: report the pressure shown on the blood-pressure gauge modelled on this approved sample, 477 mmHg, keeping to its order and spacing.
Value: 178 mmHg
